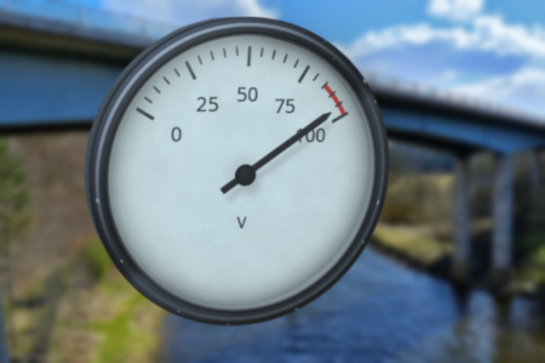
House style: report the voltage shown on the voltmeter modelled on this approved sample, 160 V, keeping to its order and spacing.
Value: 95 V
